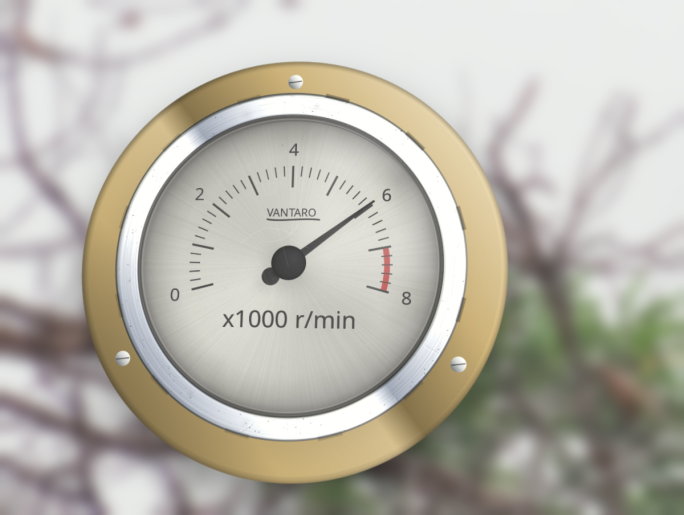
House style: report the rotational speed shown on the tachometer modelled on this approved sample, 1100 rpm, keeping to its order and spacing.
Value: 6000 rpm
